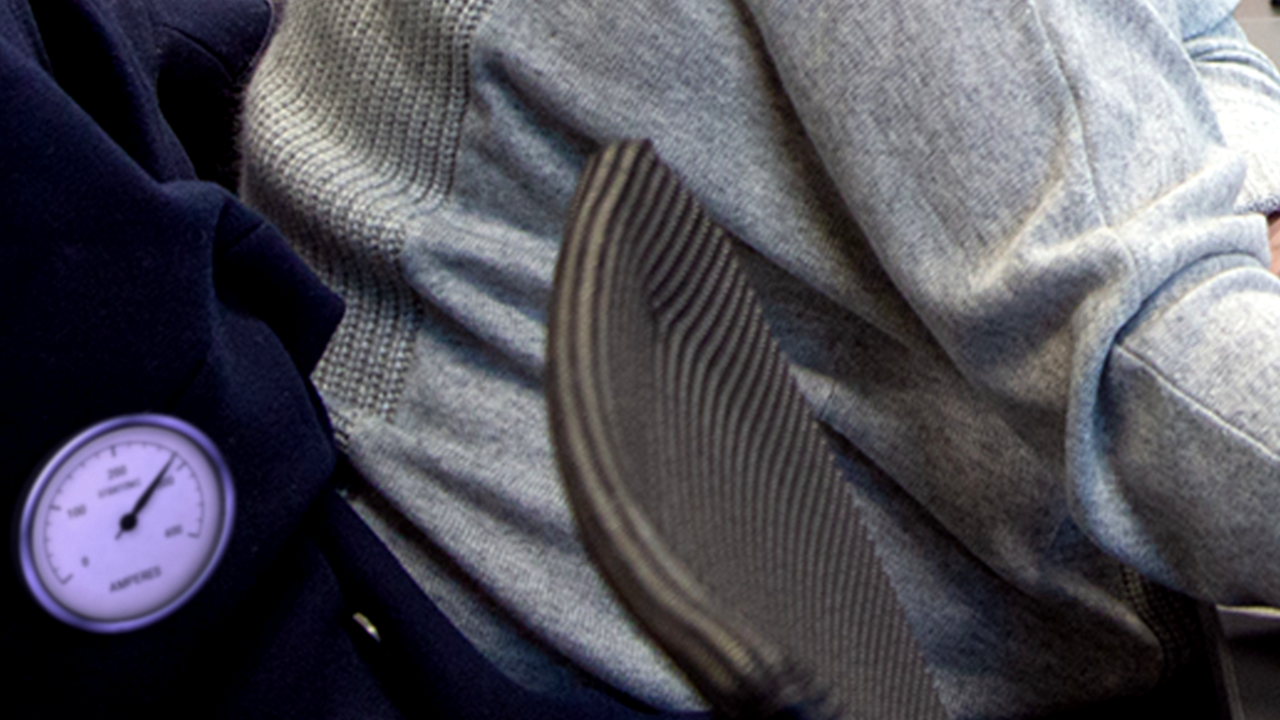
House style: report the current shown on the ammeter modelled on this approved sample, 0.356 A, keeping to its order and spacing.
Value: 280 A
